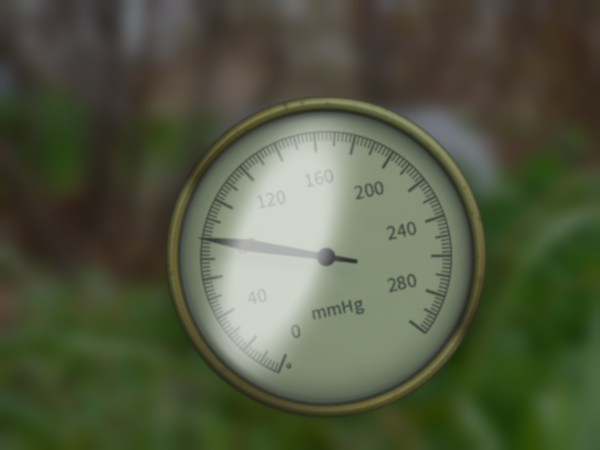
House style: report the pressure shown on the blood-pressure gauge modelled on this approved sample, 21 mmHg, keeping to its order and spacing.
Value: 80 mmHg
